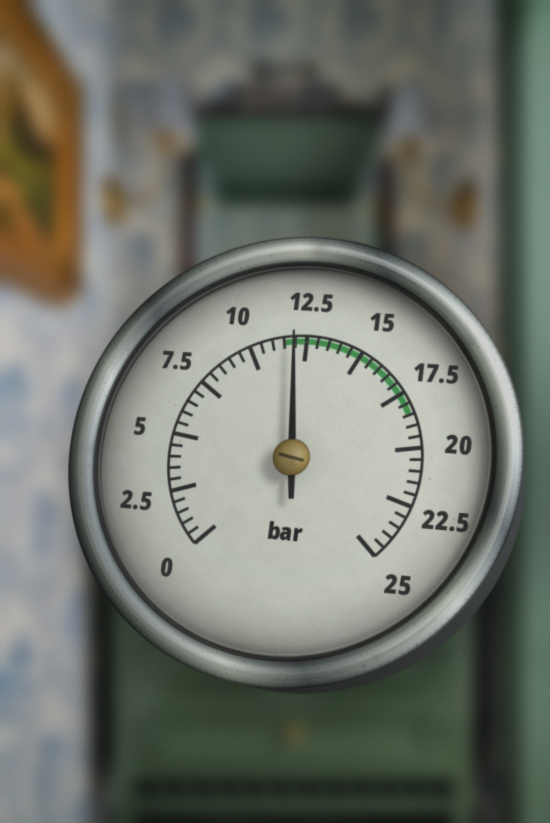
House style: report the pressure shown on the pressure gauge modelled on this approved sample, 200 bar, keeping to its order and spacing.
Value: 12 bar
